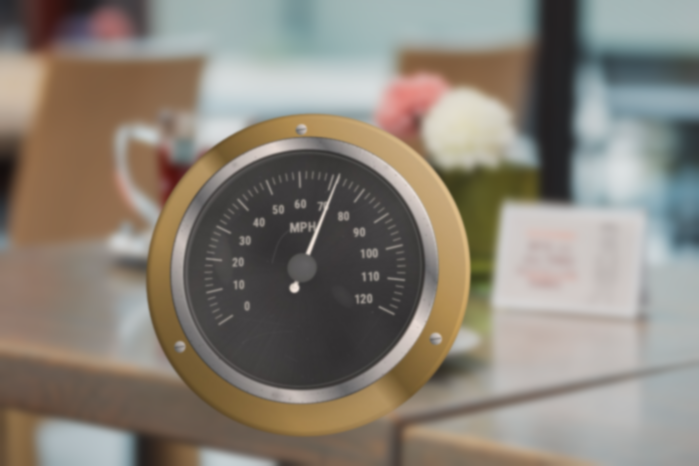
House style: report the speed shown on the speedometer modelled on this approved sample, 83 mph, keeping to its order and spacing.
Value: 72 mph
